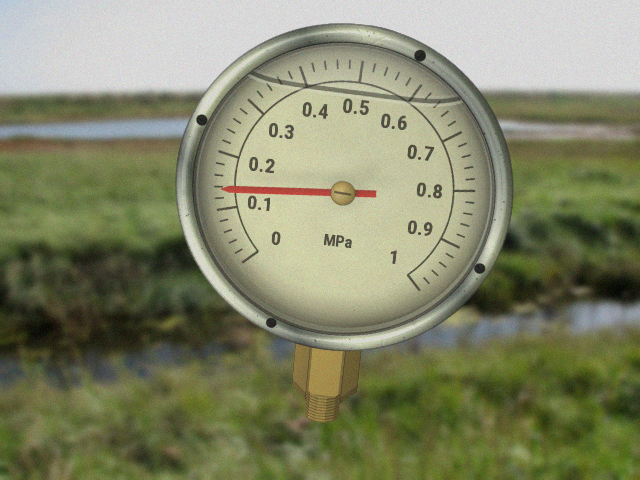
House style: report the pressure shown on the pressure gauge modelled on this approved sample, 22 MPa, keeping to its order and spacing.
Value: 0.14 MPa
